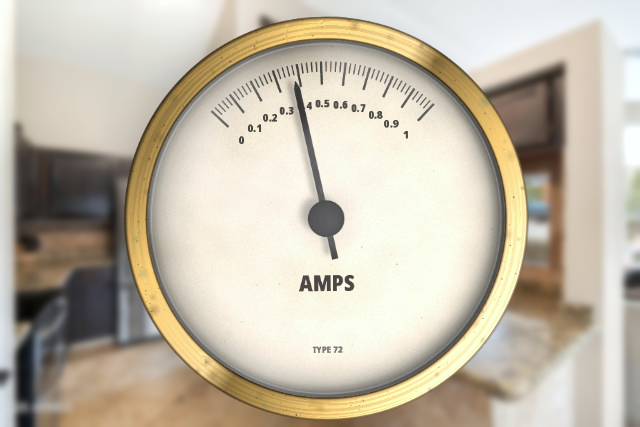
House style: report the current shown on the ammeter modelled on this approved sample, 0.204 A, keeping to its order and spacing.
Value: 0.38 A
